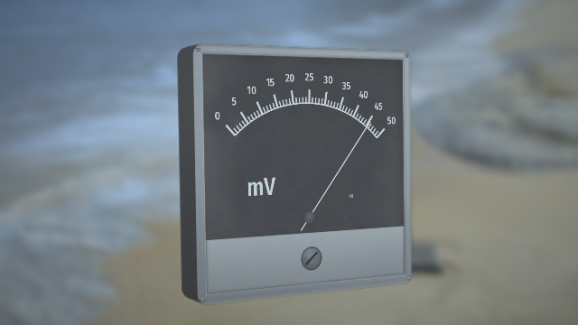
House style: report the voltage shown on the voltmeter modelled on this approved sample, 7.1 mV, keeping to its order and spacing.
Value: 45 mV
